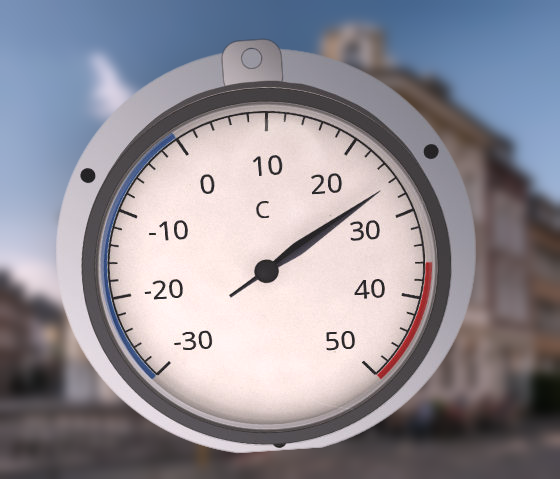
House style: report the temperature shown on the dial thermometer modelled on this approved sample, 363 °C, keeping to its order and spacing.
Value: 26 °C
